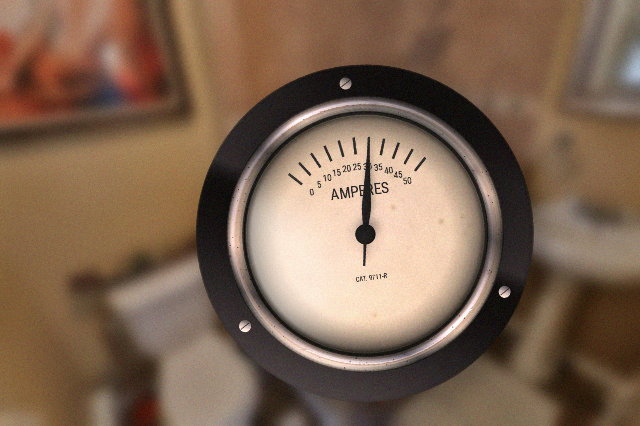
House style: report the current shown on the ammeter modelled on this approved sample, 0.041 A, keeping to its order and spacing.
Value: 30 A
